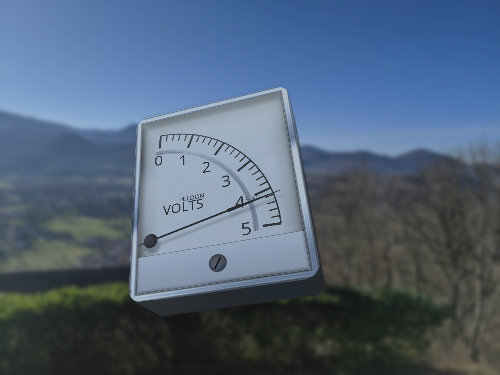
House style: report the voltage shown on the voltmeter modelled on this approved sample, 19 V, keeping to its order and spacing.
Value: 4.2 V
